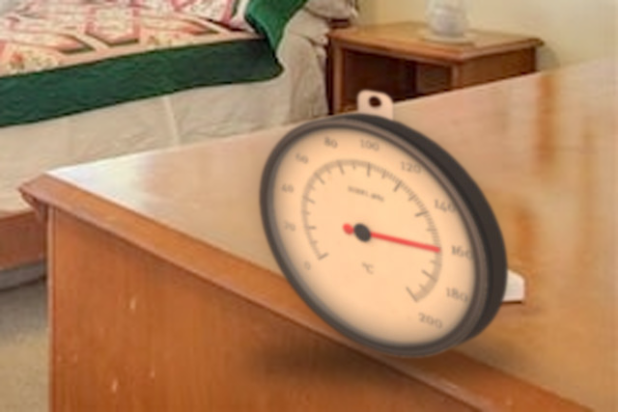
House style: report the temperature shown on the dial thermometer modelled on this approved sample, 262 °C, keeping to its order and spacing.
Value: 160 °C
